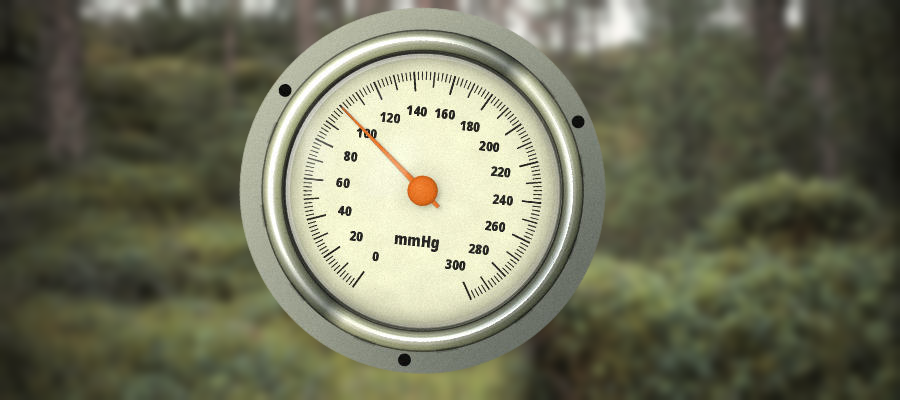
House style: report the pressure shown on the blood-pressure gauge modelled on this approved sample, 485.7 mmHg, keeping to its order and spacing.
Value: 100 mmHg
